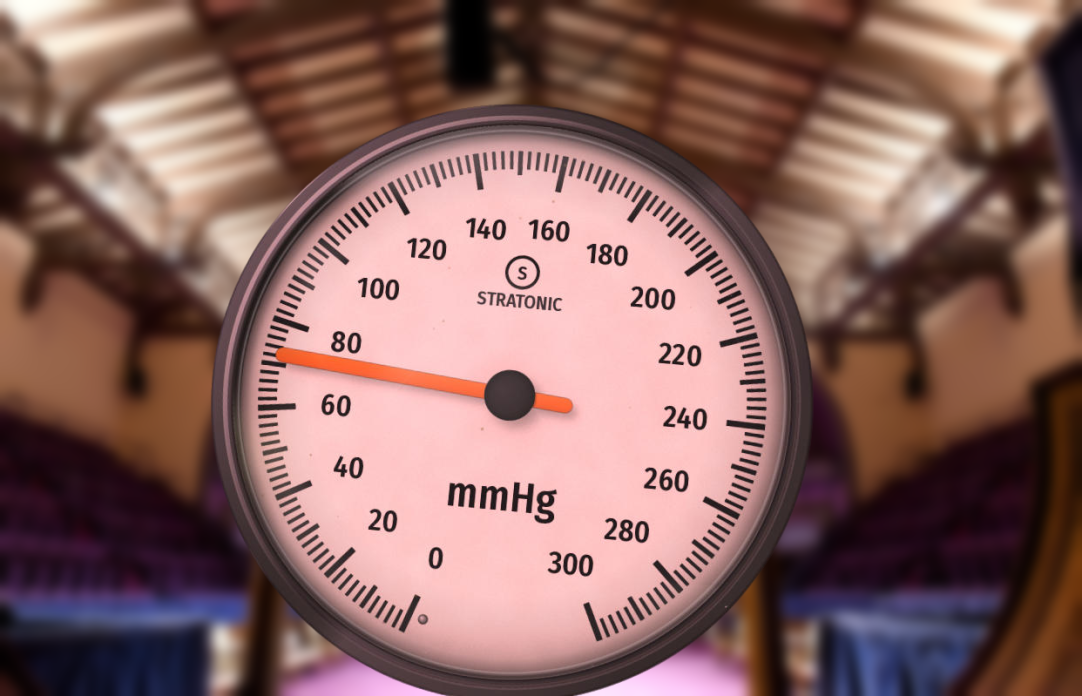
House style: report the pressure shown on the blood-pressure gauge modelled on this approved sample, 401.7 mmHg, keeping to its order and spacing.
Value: 72 mmHg
